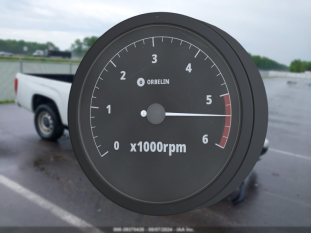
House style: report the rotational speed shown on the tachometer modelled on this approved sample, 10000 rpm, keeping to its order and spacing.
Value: 5400 rpm
